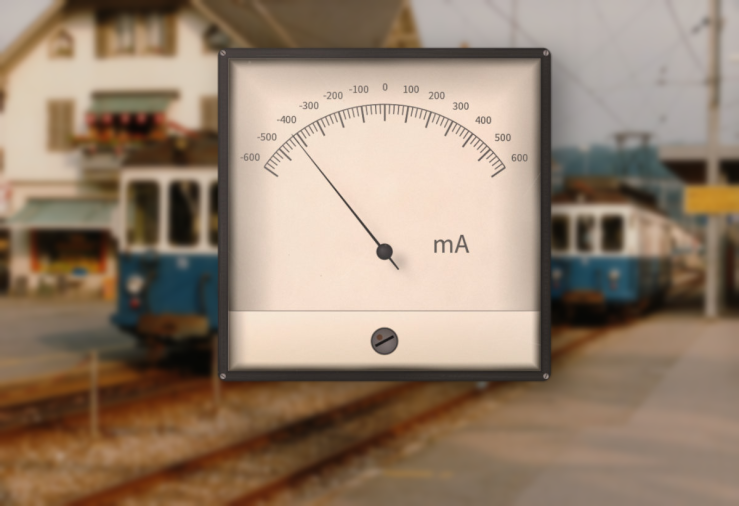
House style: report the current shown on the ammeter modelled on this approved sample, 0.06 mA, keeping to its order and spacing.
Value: -420 mA
